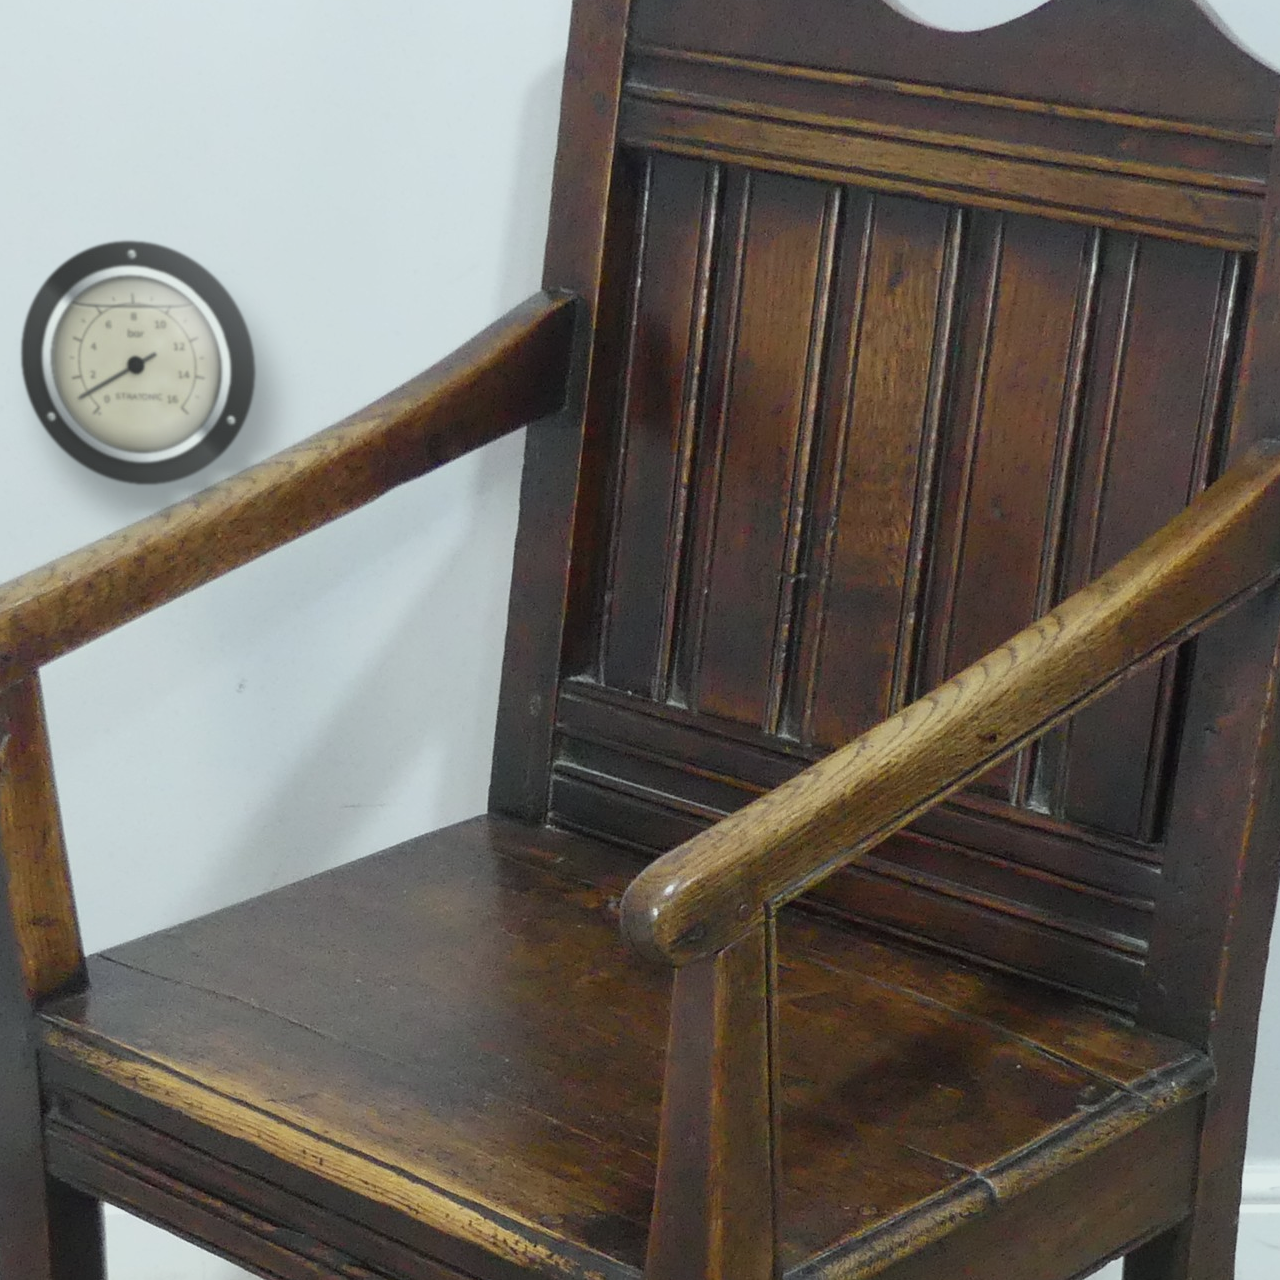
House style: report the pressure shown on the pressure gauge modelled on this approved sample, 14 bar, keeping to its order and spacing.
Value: 1 bar
